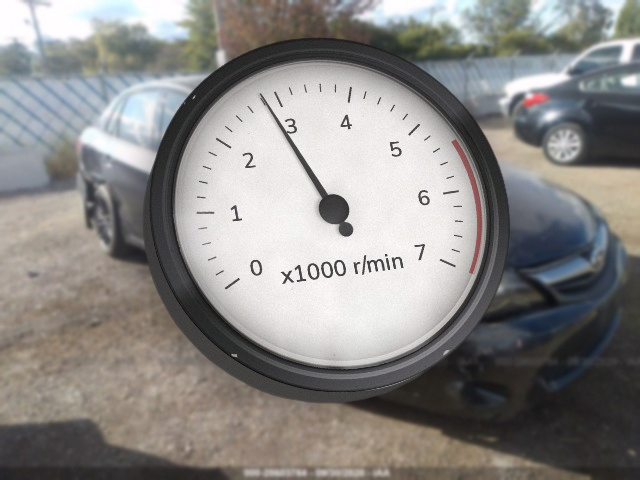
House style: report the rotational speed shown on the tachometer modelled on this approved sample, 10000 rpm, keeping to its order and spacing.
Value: 2800 rpm
